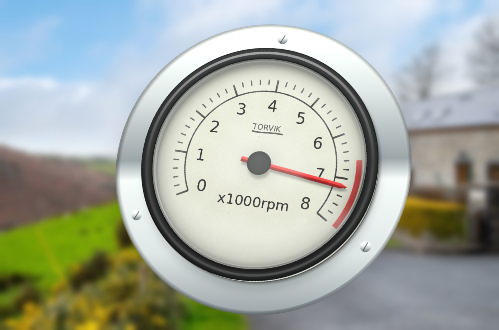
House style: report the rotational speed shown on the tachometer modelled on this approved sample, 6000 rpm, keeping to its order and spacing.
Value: 7200 rpm
